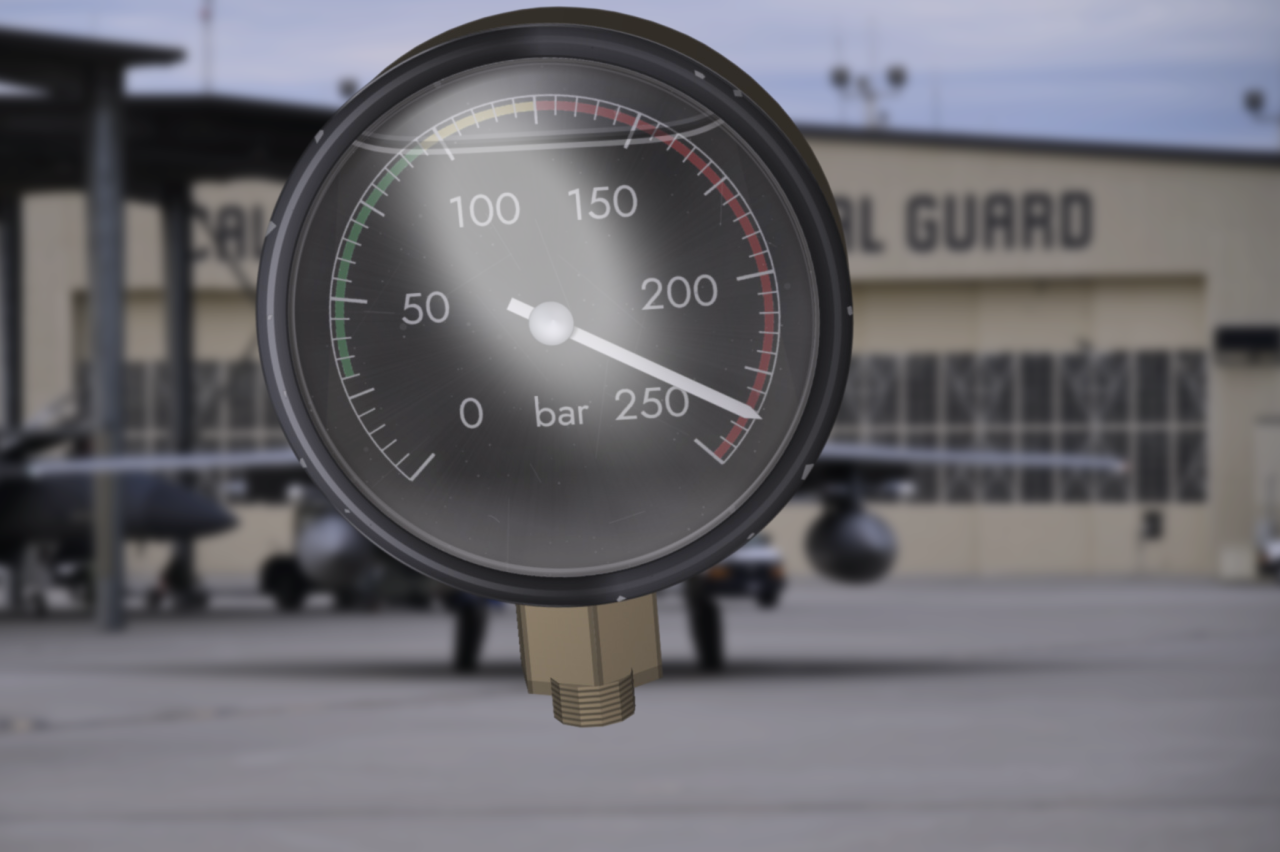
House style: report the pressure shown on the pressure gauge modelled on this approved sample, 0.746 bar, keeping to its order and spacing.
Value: 235 bar
